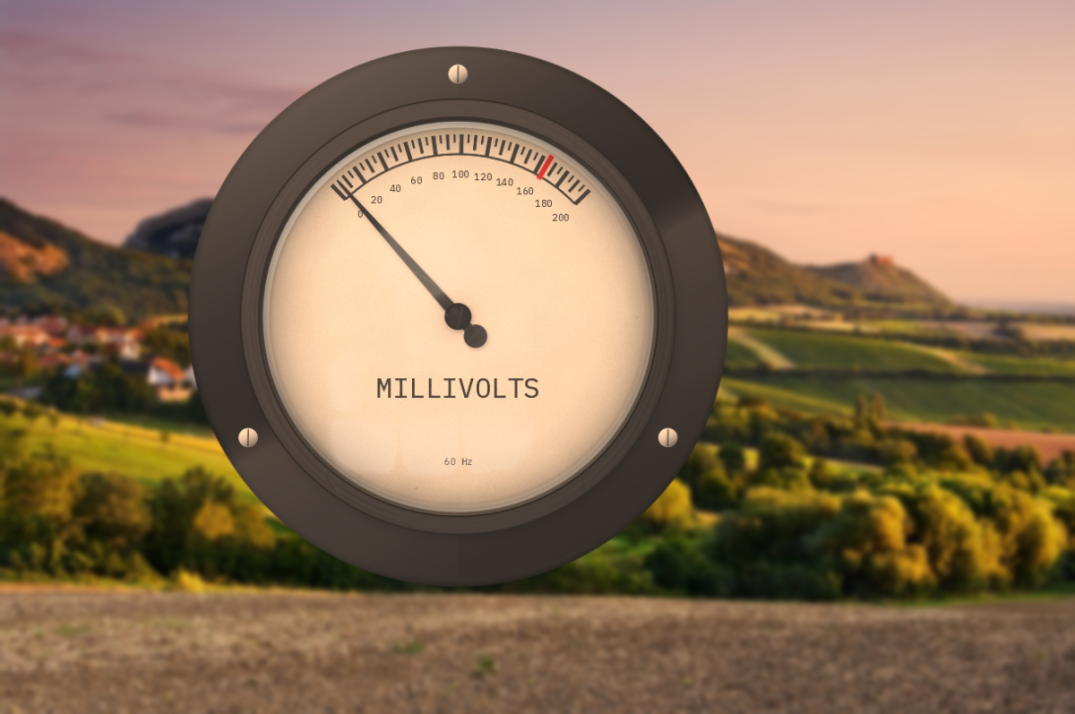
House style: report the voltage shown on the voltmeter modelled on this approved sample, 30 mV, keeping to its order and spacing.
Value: 5 mV
